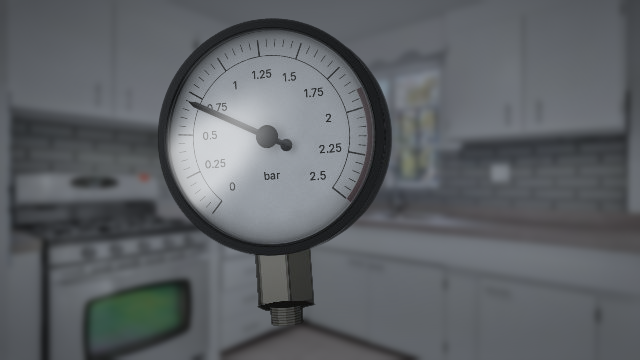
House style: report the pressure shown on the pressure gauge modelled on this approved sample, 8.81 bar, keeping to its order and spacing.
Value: 0.7 bar
